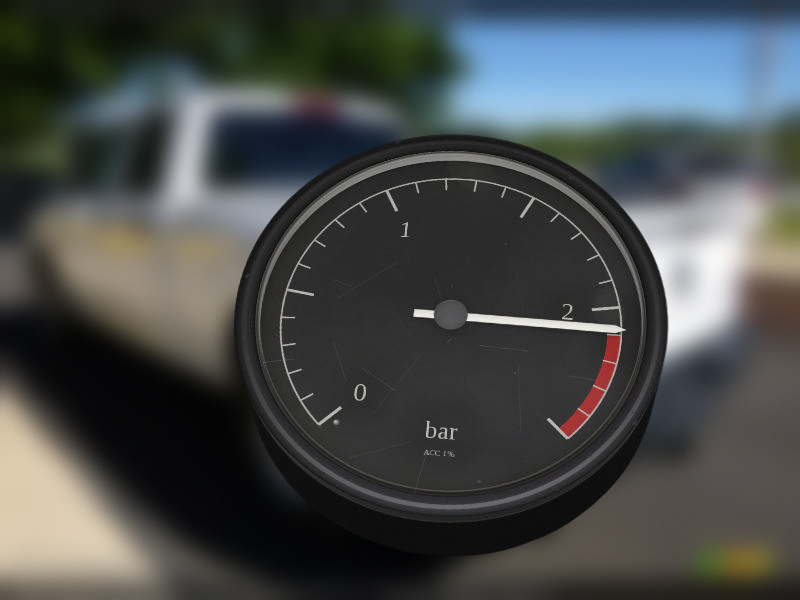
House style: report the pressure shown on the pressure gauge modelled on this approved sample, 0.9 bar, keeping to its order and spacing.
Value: 2.1 bar
